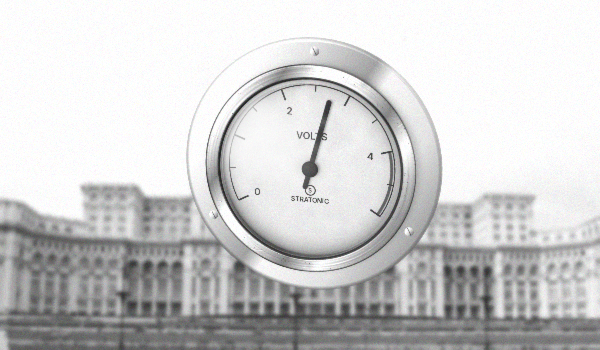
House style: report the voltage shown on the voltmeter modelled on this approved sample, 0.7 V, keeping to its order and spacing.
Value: 2.75 V
